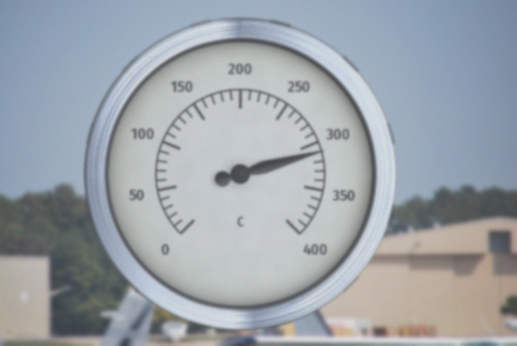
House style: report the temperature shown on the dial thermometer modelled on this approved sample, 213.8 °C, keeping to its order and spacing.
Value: 310 °C
